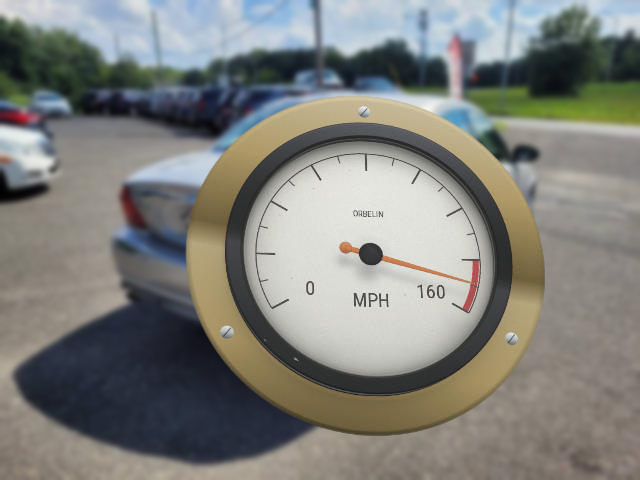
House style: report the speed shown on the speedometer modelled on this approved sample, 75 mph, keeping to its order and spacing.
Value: 150 mph
